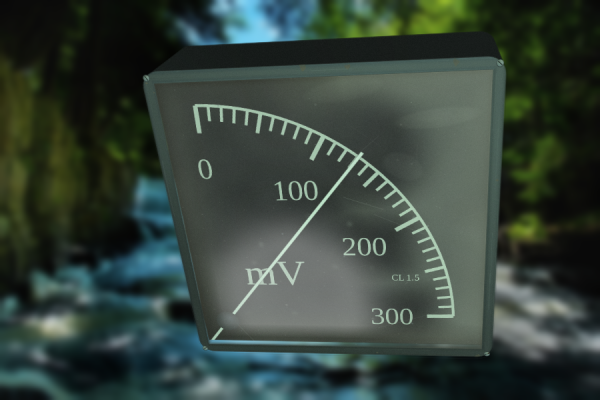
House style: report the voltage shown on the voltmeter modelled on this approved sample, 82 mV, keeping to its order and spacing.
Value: 130 mV
